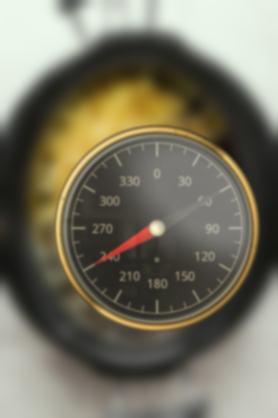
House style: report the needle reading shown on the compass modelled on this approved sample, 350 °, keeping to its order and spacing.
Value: 240 °
